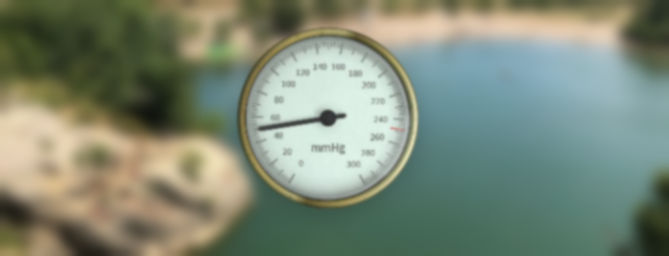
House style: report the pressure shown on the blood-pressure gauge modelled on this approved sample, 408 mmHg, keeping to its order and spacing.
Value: 50 mmHg
